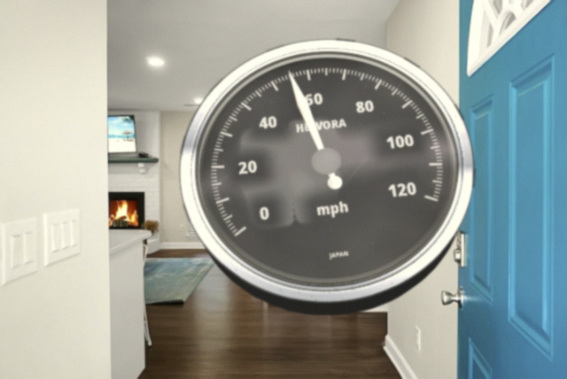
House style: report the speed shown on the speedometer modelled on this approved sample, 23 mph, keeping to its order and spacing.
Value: 55 mph
